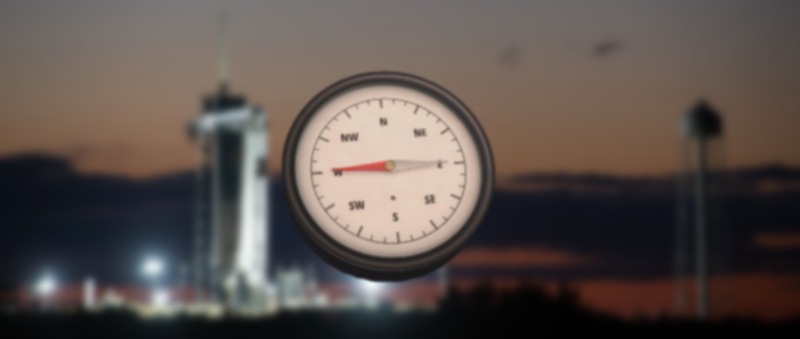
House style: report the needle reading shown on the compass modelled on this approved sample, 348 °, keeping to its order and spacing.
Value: 270 °
